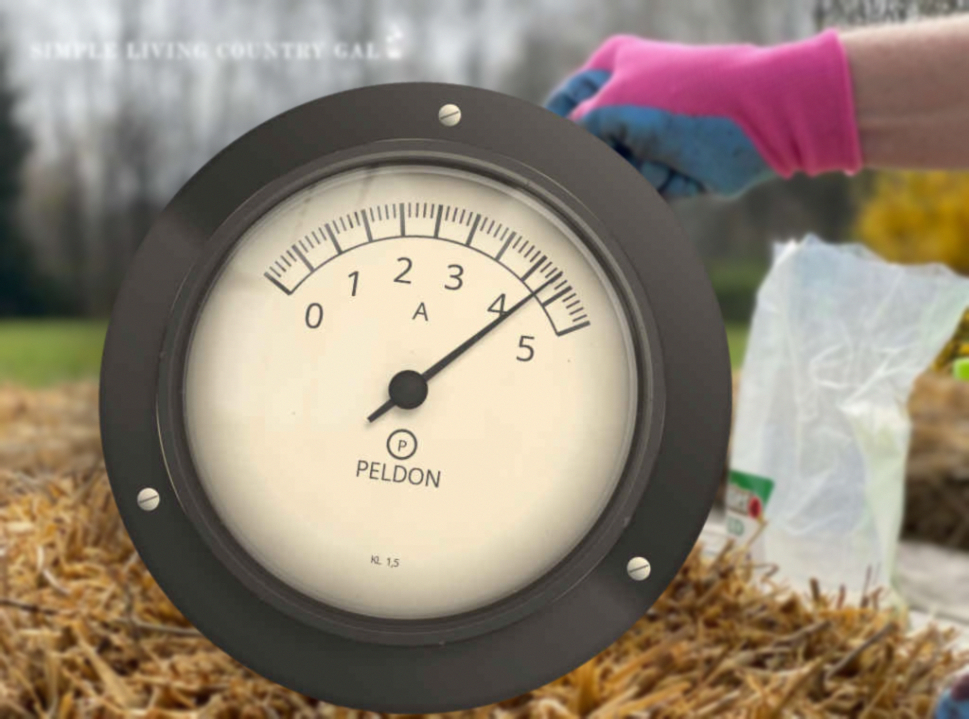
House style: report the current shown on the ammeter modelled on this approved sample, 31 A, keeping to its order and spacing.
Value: 4.3 A
